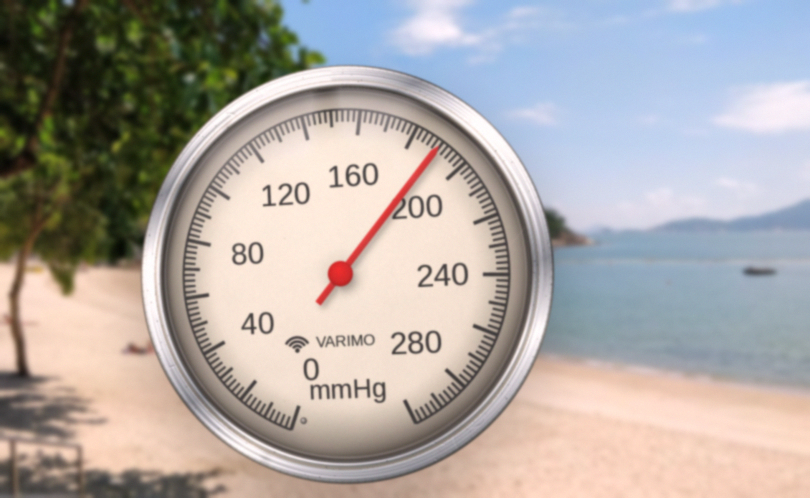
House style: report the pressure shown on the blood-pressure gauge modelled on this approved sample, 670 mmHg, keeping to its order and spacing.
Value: 190 mmHg
